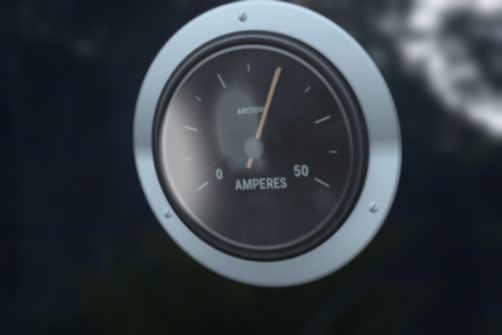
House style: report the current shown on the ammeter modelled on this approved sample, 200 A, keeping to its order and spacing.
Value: 30 A
